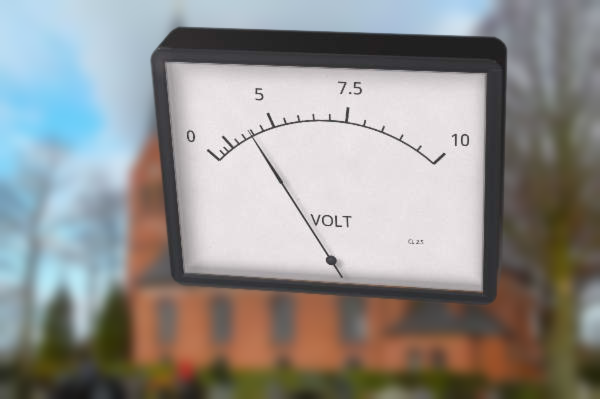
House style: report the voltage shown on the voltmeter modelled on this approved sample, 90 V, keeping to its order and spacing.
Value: 4 V
